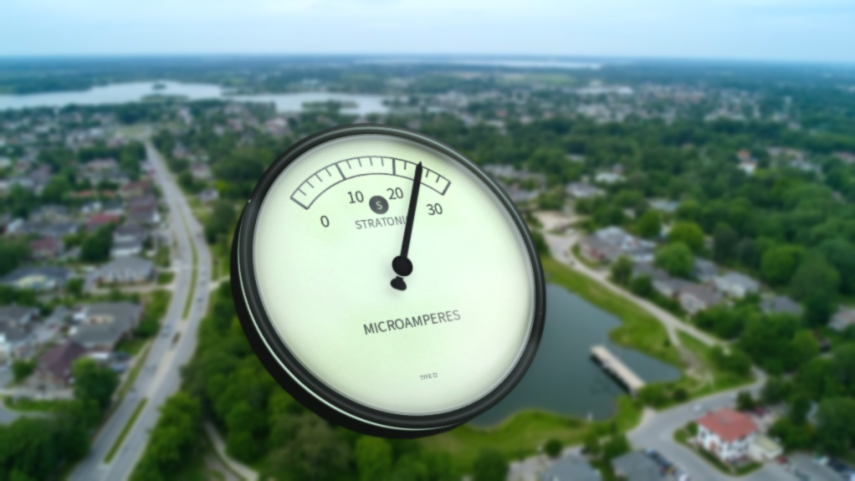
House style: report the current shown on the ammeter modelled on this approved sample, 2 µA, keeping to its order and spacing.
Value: 24 µA
